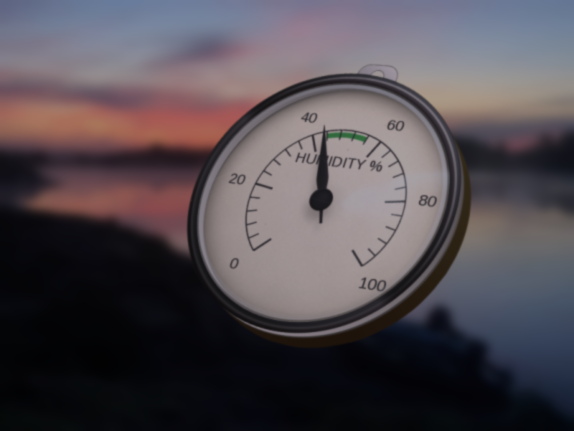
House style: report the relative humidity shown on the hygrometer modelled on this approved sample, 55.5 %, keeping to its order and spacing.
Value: 44 %
